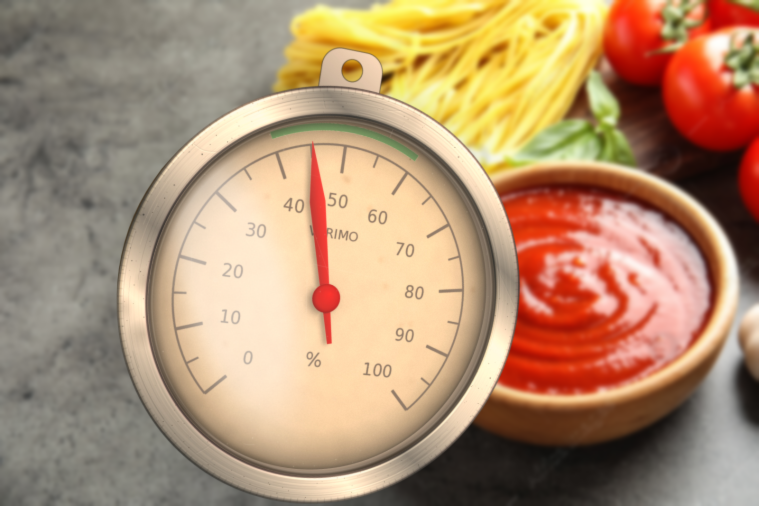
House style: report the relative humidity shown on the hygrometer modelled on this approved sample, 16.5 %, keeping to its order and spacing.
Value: 45 %
